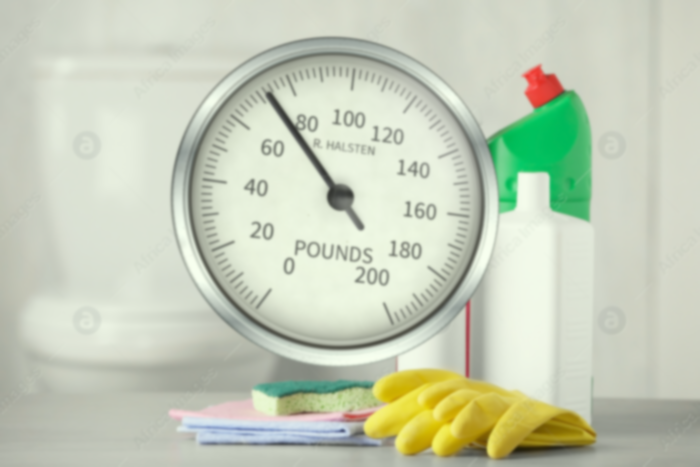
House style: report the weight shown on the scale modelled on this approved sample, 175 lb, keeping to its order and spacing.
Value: 72 lb
